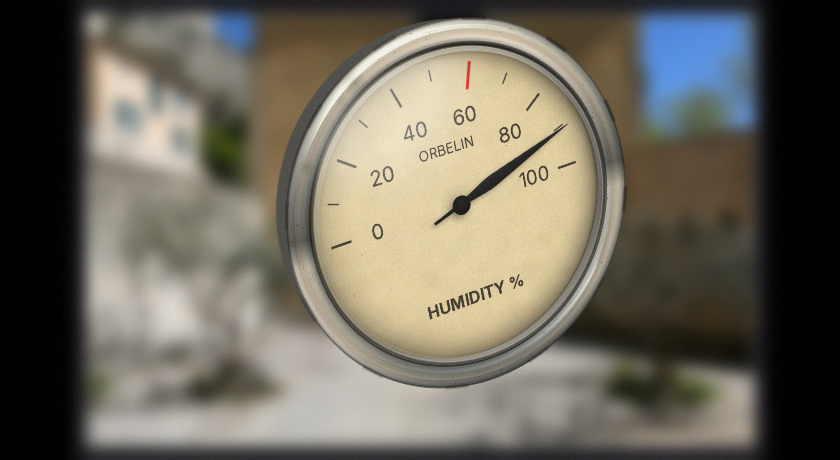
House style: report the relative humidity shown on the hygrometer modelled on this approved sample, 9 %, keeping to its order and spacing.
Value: 90 %
